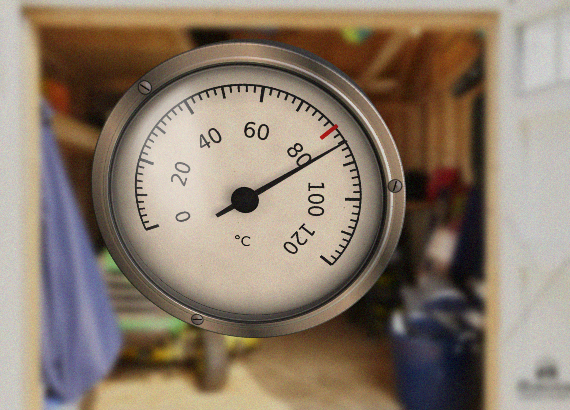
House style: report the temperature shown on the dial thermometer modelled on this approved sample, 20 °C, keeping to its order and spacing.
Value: 84 °C
